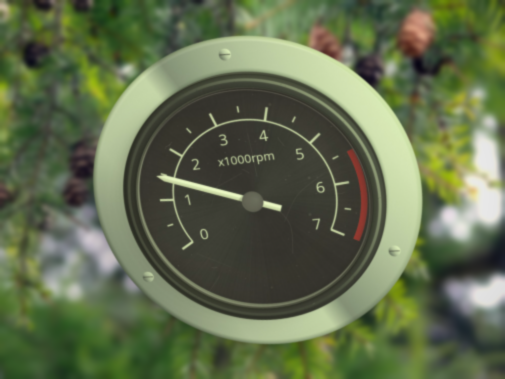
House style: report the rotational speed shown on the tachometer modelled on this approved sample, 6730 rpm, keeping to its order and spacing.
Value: 1500 rpm
